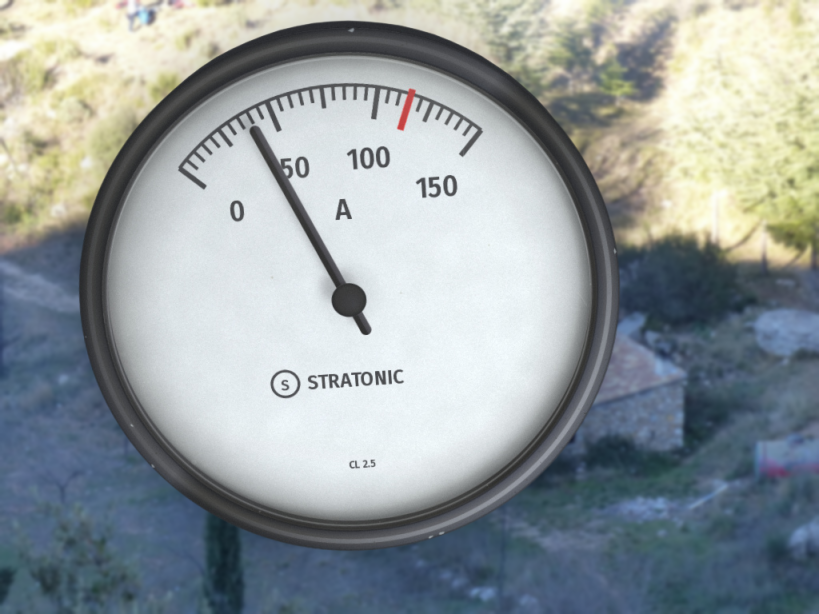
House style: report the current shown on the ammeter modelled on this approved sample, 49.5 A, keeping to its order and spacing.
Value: 40 A
